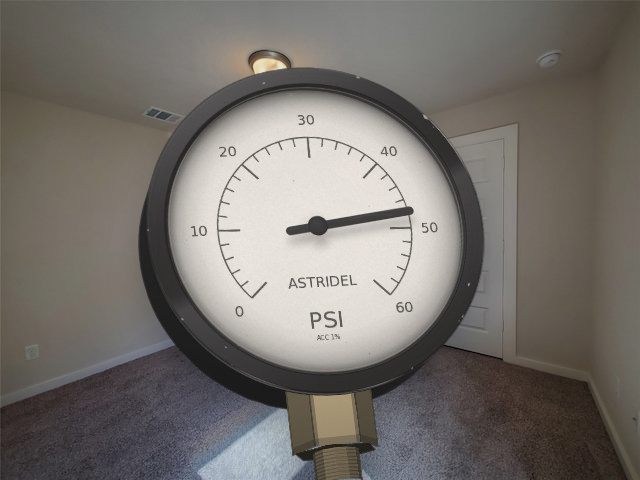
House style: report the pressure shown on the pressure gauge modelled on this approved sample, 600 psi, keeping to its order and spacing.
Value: 48 psi
